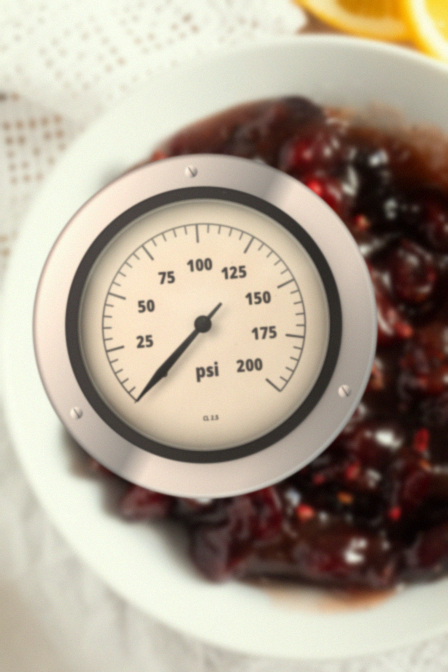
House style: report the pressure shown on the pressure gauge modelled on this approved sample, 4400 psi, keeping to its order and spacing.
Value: 0 psi
